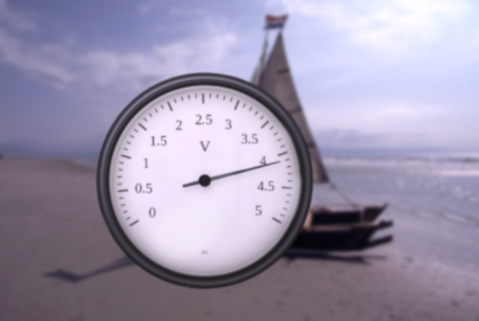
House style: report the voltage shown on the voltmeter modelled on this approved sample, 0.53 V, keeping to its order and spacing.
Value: 4.1 V
